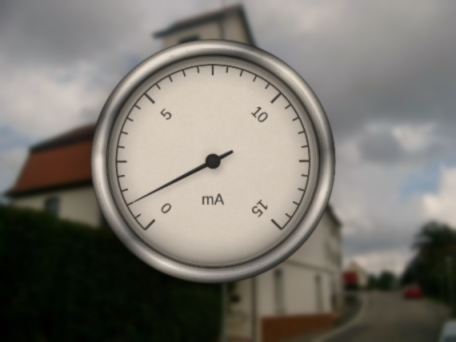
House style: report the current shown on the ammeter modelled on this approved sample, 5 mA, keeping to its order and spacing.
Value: 1 mA
